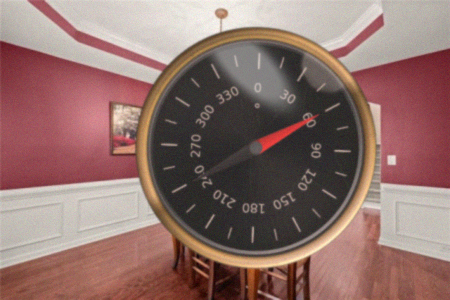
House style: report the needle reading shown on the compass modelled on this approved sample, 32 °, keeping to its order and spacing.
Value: 60 °
